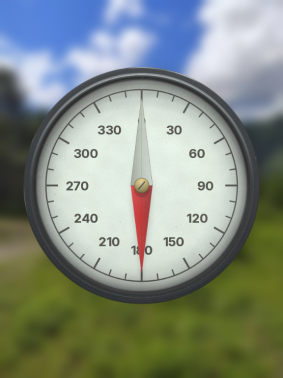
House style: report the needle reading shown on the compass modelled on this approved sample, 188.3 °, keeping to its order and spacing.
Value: 180 °
